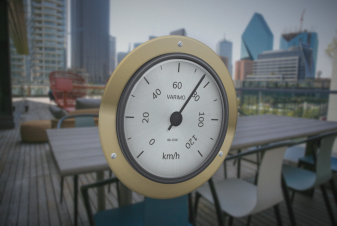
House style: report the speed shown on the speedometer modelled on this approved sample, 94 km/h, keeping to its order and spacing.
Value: 75 km/h
